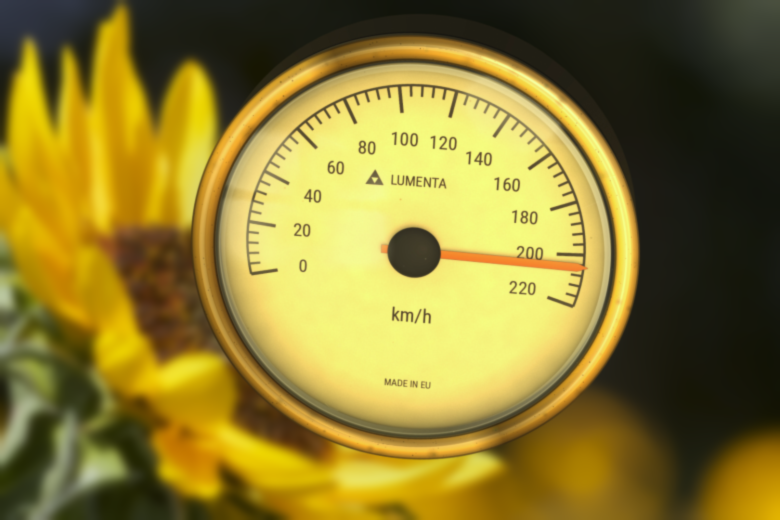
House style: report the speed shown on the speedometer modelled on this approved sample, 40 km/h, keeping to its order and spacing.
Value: 204 km/h
